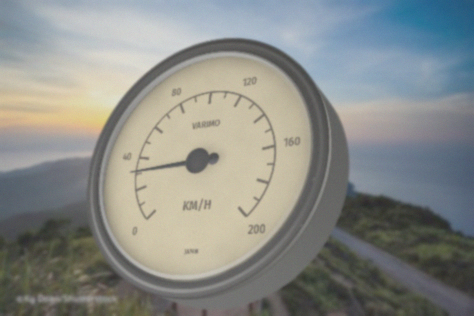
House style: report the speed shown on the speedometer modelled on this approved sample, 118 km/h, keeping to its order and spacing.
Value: 30 km/h
